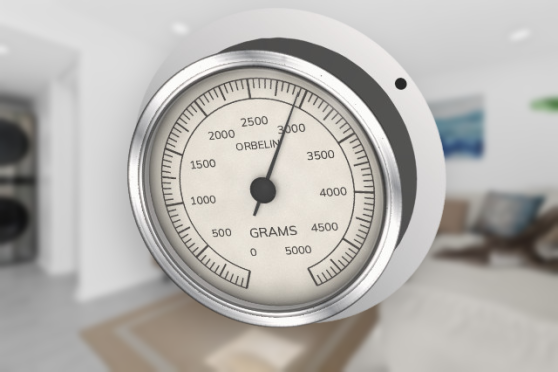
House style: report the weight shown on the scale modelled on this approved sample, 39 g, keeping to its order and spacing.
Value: 2950 g
